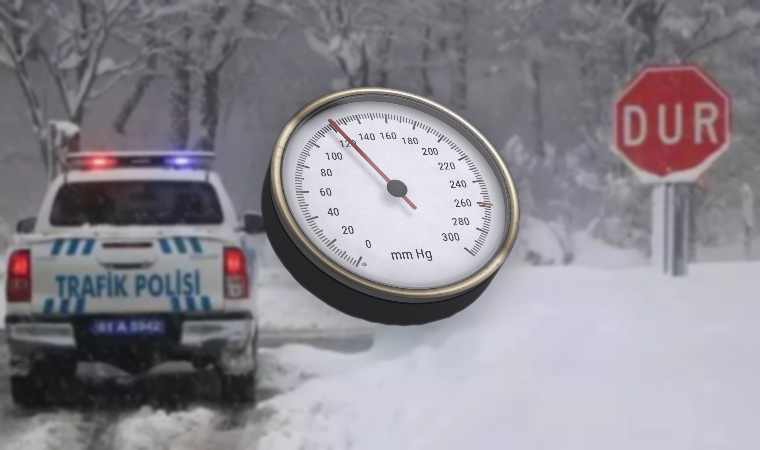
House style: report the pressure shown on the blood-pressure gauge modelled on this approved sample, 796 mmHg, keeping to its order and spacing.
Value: 120 mmHg
